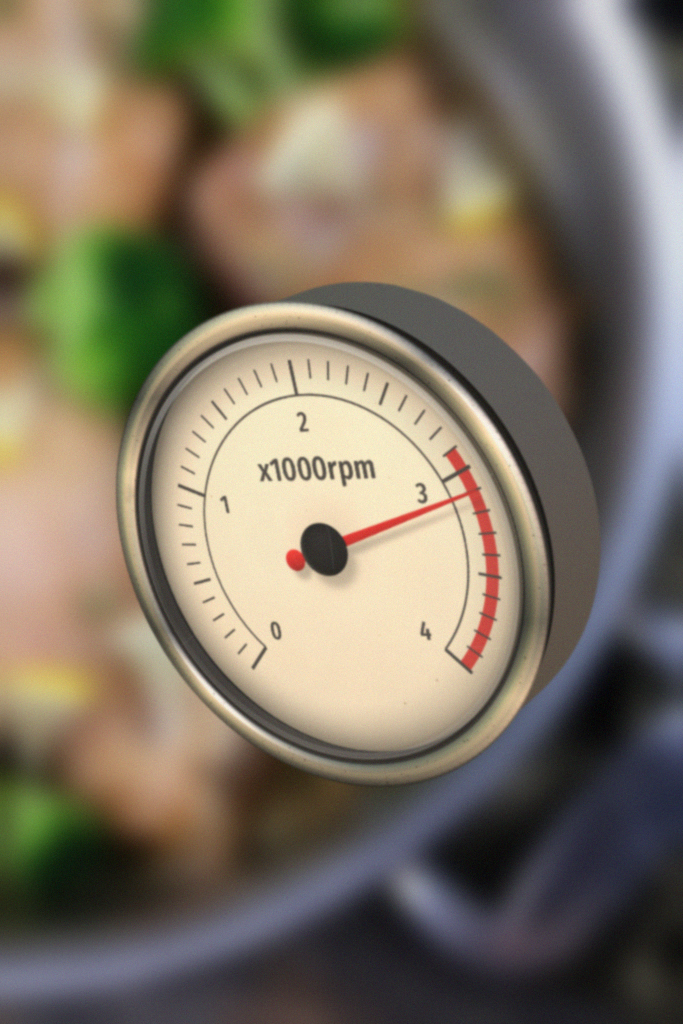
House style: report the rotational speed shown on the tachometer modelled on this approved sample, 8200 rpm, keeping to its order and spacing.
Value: 3100 rpm
